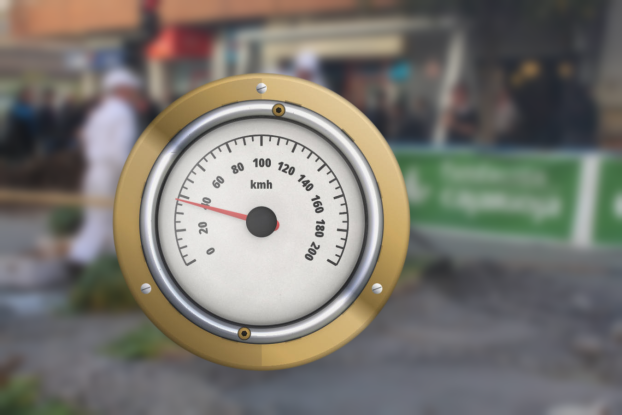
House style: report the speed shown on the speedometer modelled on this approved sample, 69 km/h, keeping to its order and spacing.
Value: 37.5 km/h
